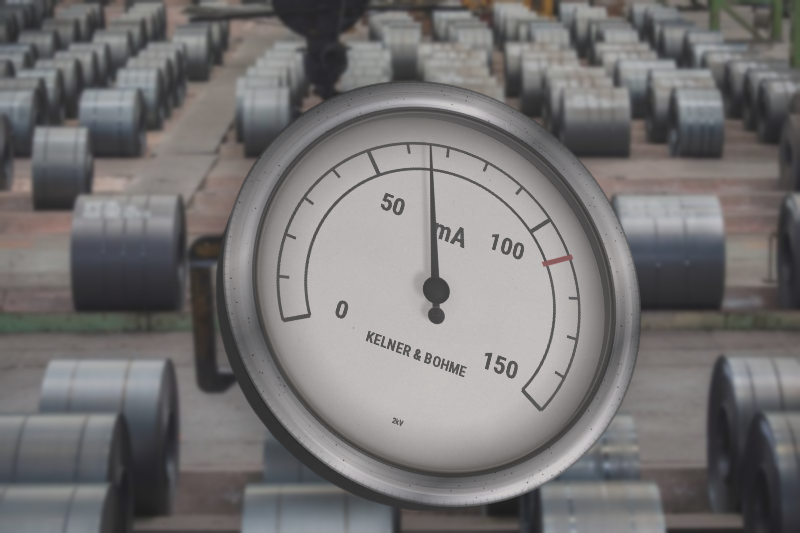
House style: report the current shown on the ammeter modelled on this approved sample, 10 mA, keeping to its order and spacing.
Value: 65 mA
